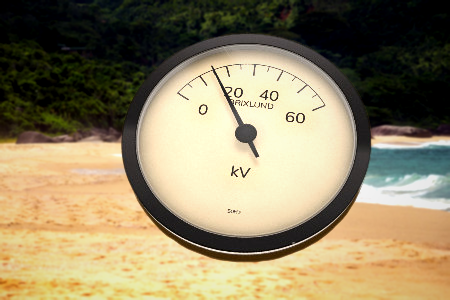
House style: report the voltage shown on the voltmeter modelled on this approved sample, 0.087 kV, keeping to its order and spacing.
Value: 15 kV
